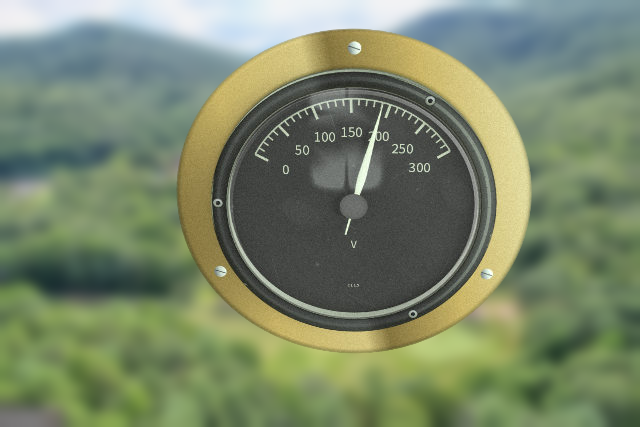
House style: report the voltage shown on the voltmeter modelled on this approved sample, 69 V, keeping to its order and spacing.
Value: 190 V
